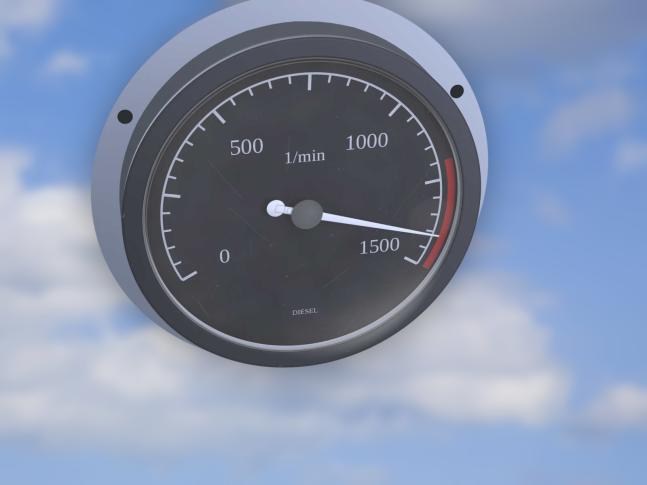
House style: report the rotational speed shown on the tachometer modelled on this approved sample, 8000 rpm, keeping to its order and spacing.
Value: 1400 rpm
